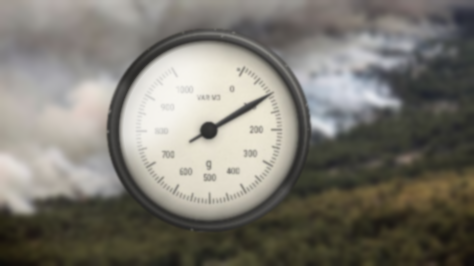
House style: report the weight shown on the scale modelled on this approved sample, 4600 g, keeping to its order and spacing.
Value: 100 g
